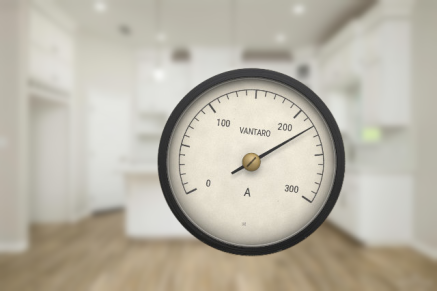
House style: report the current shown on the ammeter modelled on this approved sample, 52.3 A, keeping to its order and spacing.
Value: 220 A
